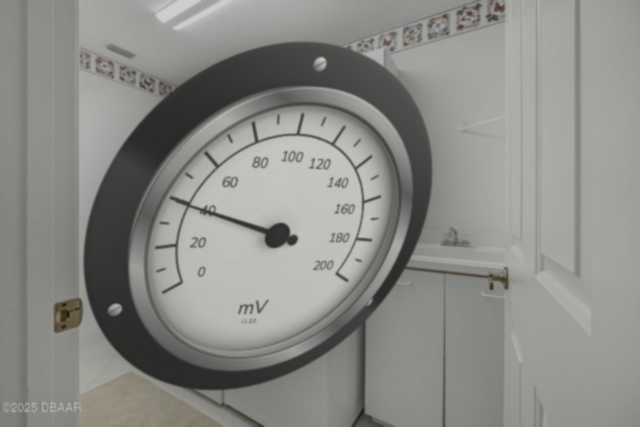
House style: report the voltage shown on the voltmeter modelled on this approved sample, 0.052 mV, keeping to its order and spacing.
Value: 40 mV
